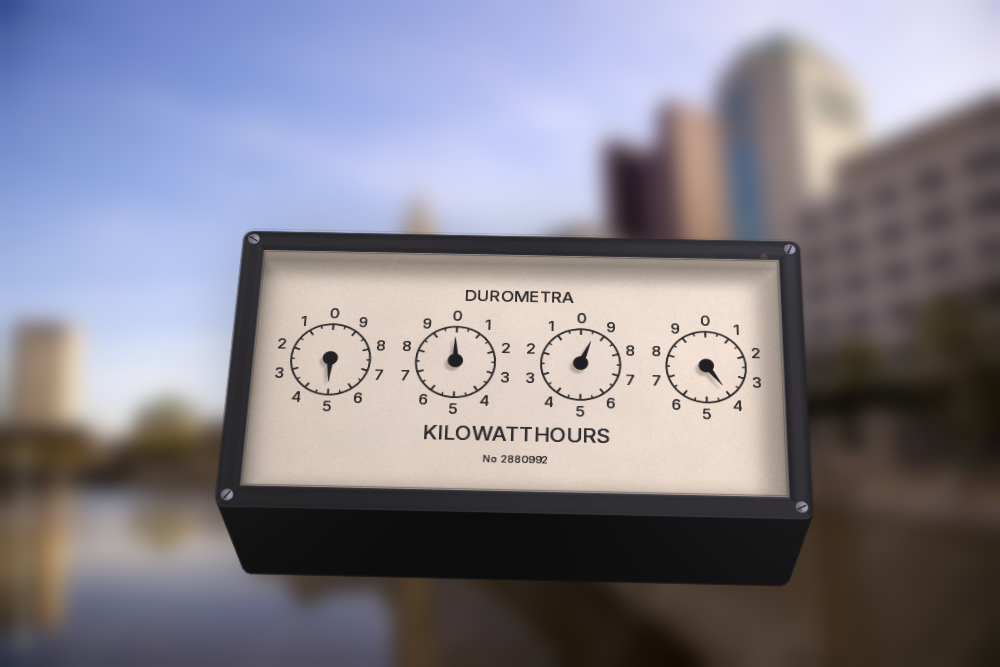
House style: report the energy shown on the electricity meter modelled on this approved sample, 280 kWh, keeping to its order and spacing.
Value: 4994 kWh
